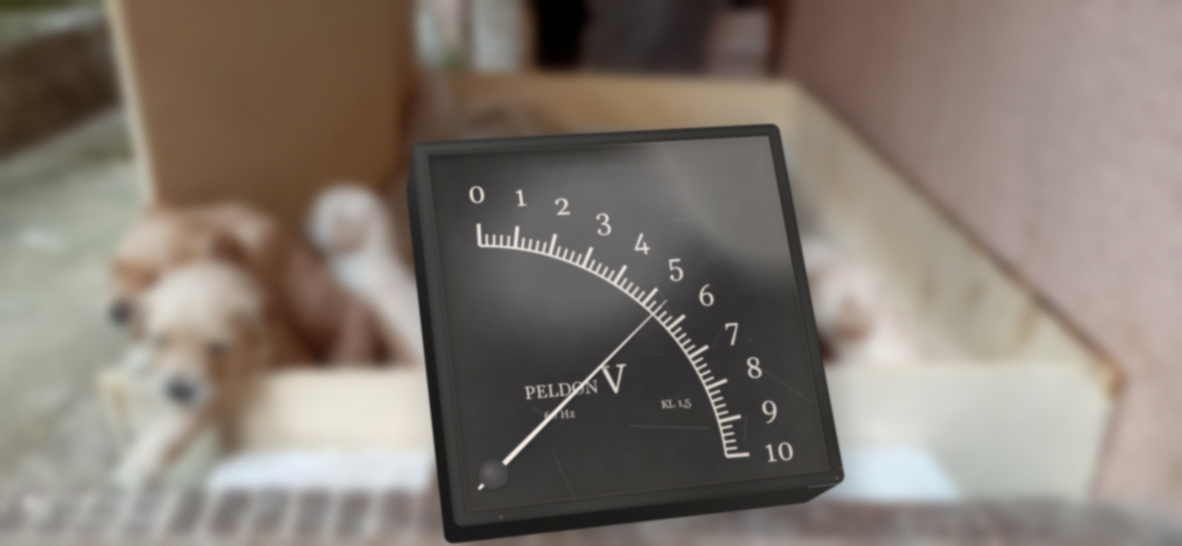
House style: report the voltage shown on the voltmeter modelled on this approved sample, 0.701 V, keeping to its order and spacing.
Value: 5.4 V
